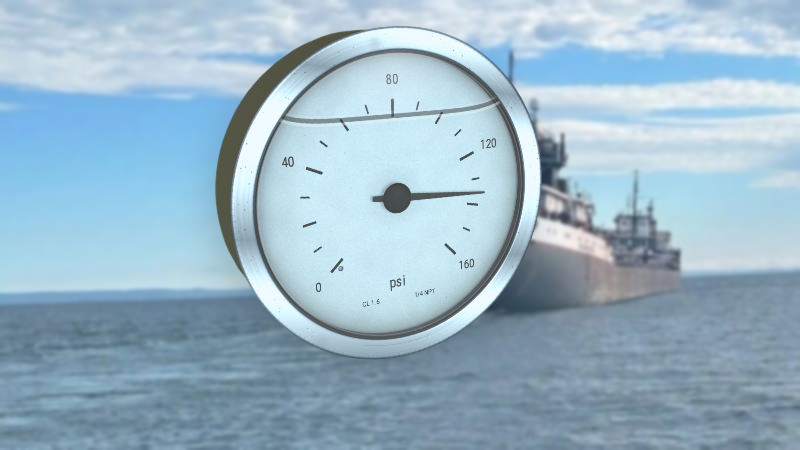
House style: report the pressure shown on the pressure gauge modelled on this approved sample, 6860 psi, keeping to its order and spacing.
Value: 135 psi
